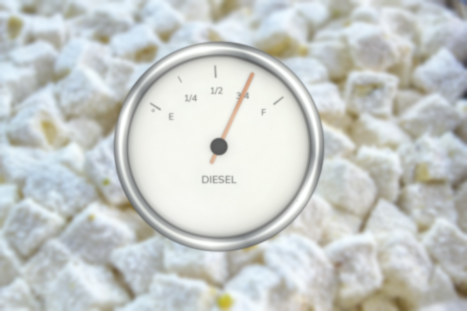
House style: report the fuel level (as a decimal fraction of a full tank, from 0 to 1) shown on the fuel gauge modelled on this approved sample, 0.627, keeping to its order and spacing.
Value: 0.75
